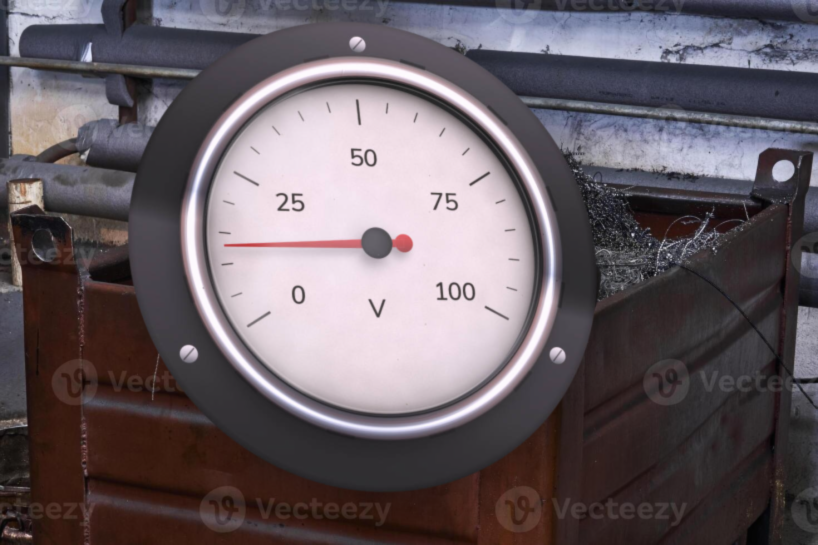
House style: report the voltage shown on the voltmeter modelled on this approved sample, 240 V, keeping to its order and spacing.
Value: 12.5 V
